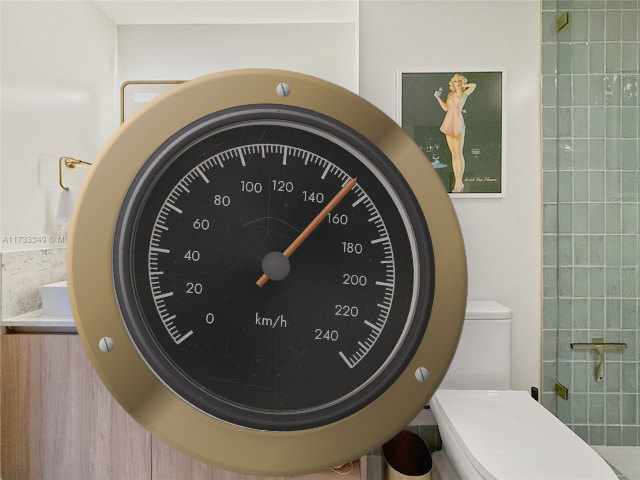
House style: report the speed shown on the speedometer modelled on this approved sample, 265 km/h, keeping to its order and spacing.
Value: 152 km/h
